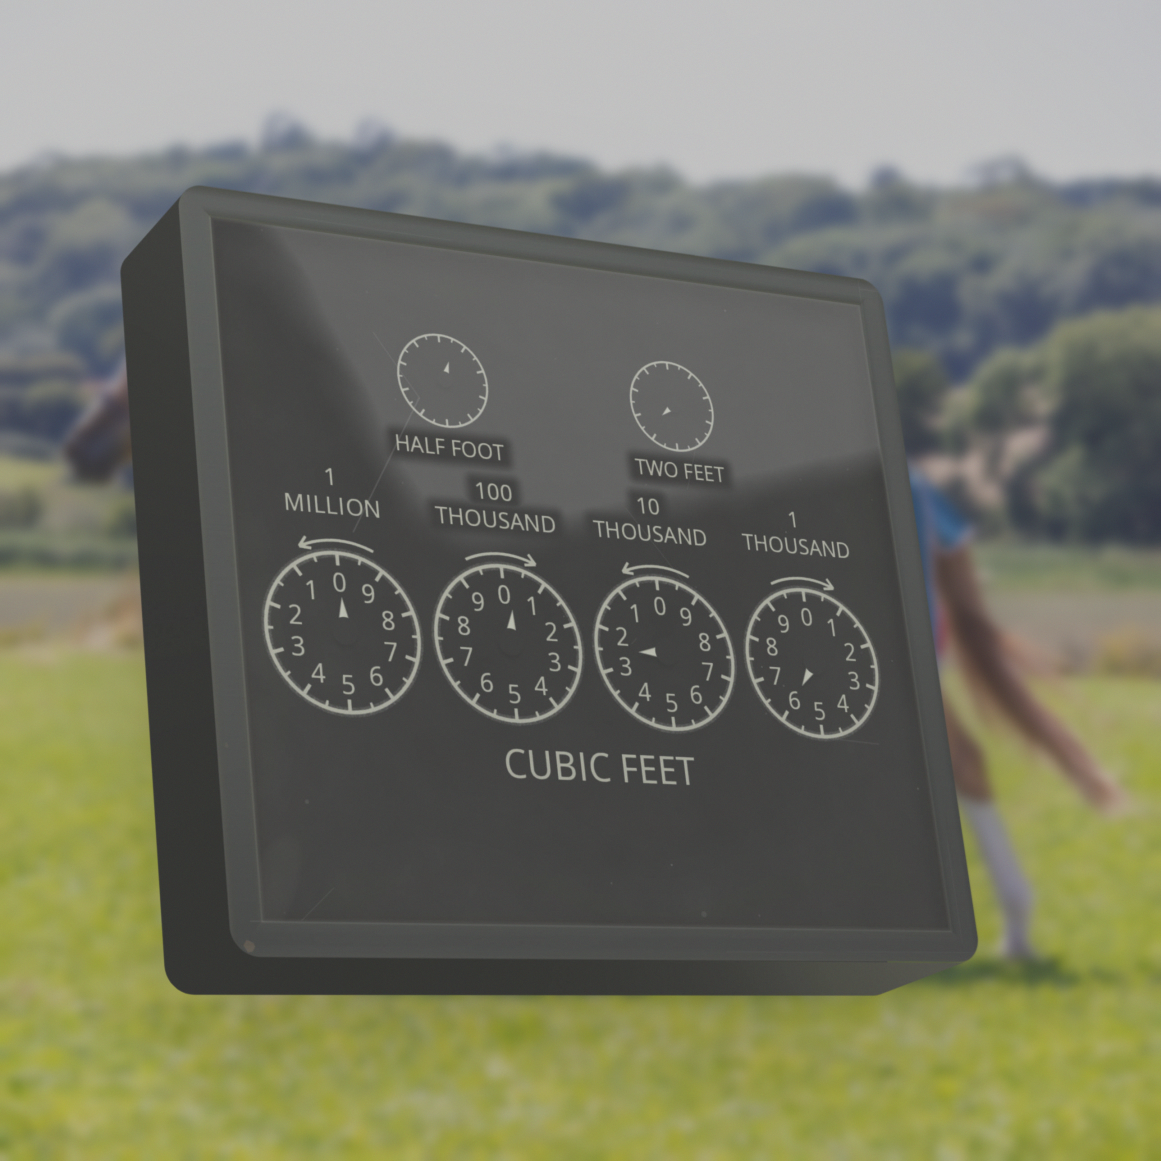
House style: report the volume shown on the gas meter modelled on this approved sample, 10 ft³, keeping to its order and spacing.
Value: 2600 ft³
